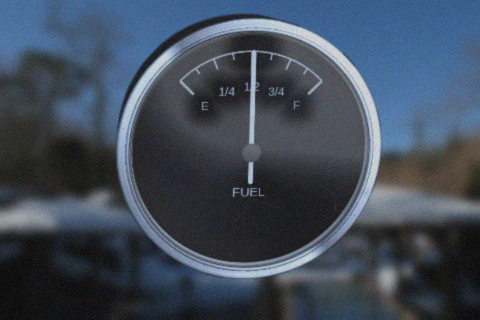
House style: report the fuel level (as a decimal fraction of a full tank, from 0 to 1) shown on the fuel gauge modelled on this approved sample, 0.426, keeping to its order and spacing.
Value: 0.5
